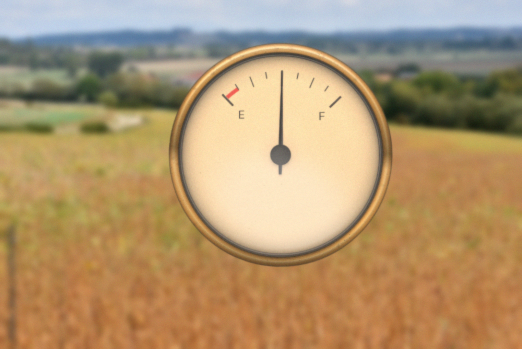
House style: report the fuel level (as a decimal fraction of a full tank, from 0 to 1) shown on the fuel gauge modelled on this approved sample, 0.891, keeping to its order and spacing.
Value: 0.5
